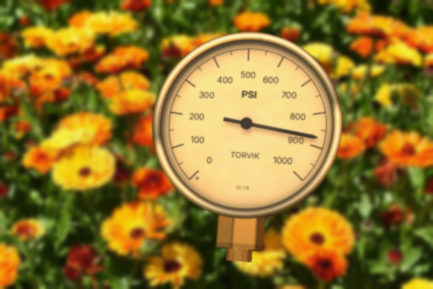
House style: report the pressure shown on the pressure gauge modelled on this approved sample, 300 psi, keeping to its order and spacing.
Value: 875 psi
